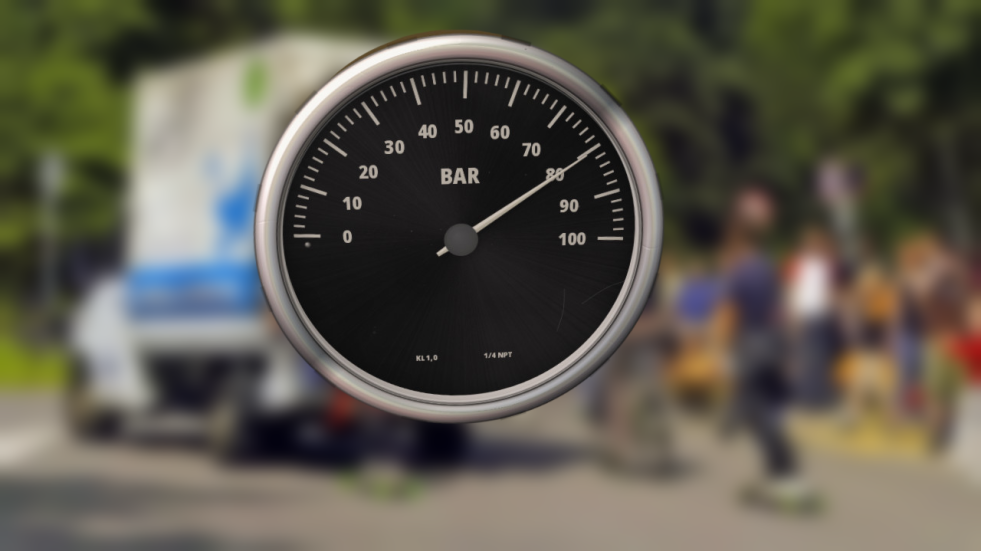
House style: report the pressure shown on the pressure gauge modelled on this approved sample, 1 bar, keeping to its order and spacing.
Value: 80 bar
